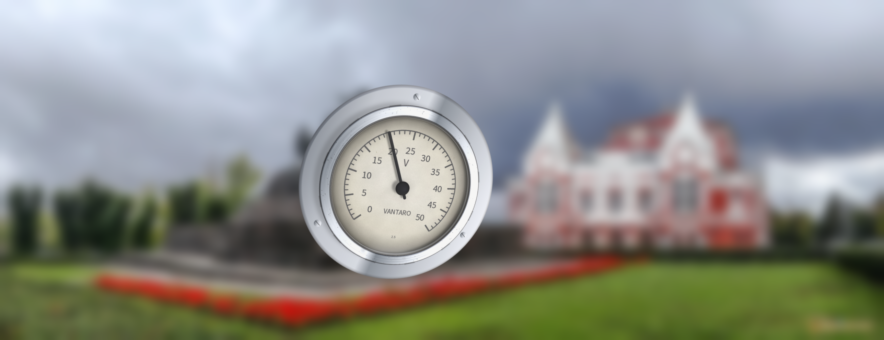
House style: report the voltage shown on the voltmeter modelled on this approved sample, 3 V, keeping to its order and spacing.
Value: 20 V
